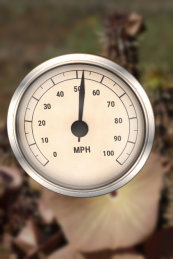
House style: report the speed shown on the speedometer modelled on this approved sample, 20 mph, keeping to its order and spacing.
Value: 52.5 mph
